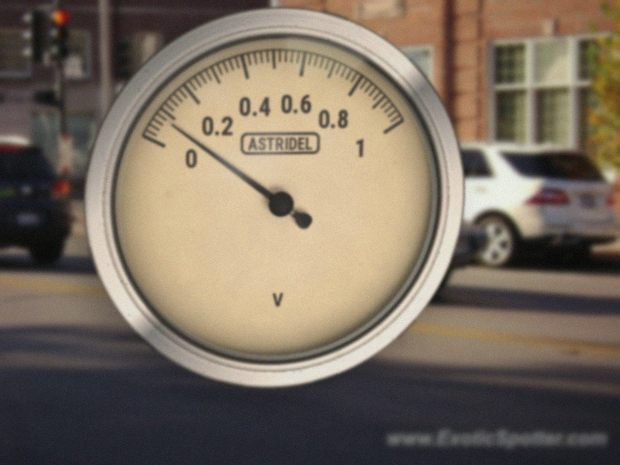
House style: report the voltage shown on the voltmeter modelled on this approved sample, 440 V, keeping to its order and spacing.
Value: 0.08 V
